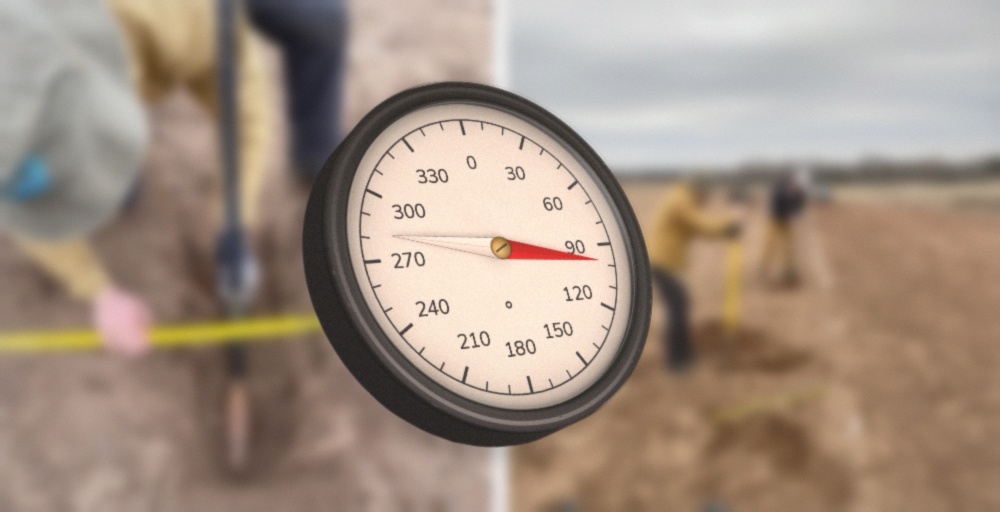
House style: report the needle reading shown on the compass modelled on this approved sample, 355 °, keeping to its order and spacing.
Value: 100 °
